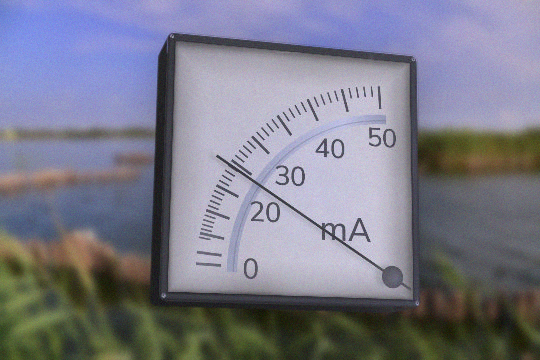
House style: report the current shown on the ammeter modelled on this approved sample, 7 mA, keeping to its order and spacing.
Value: 24 mA
